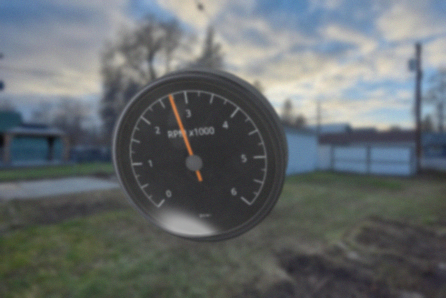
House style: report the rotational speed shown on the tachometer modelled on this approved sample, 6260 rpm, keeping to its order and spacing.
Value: 2750 rpm
